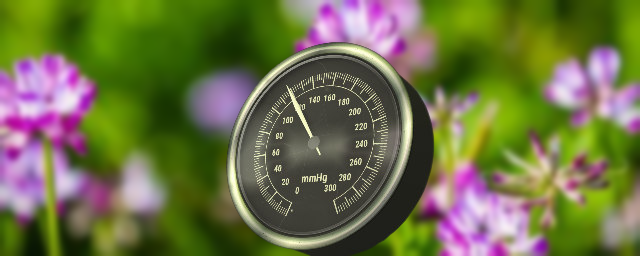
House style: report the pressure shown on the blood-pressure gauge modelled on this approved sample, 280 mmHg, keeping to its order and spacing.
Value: 120 mmHg
